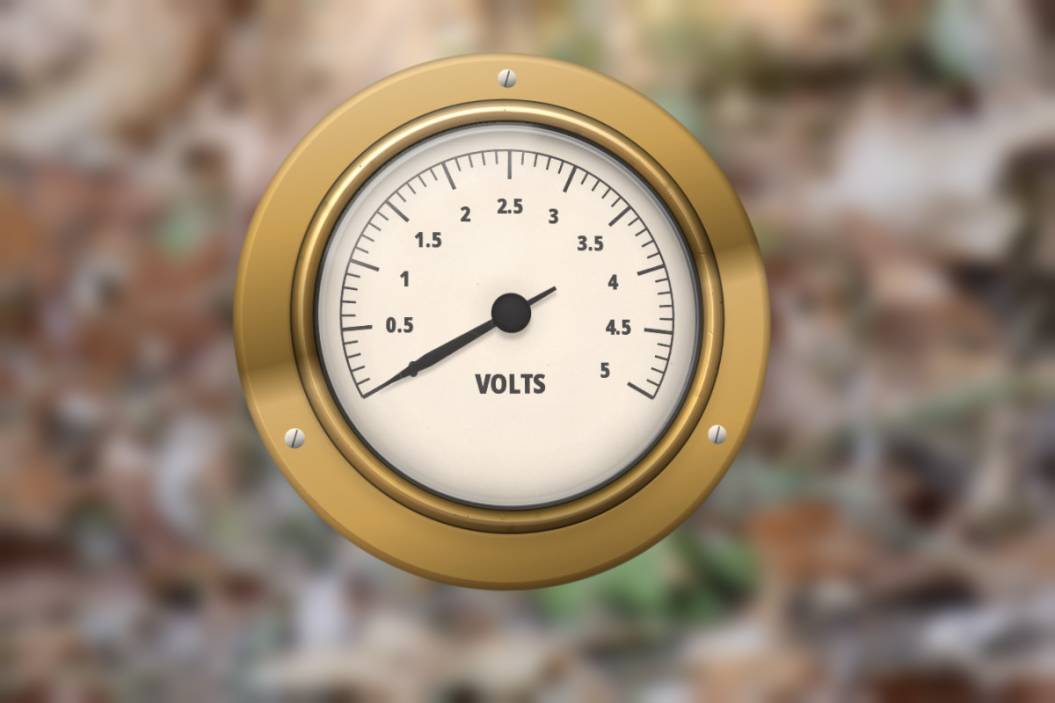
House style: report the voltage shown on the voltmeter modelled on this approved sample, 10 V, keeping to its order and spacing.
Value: 0 V
